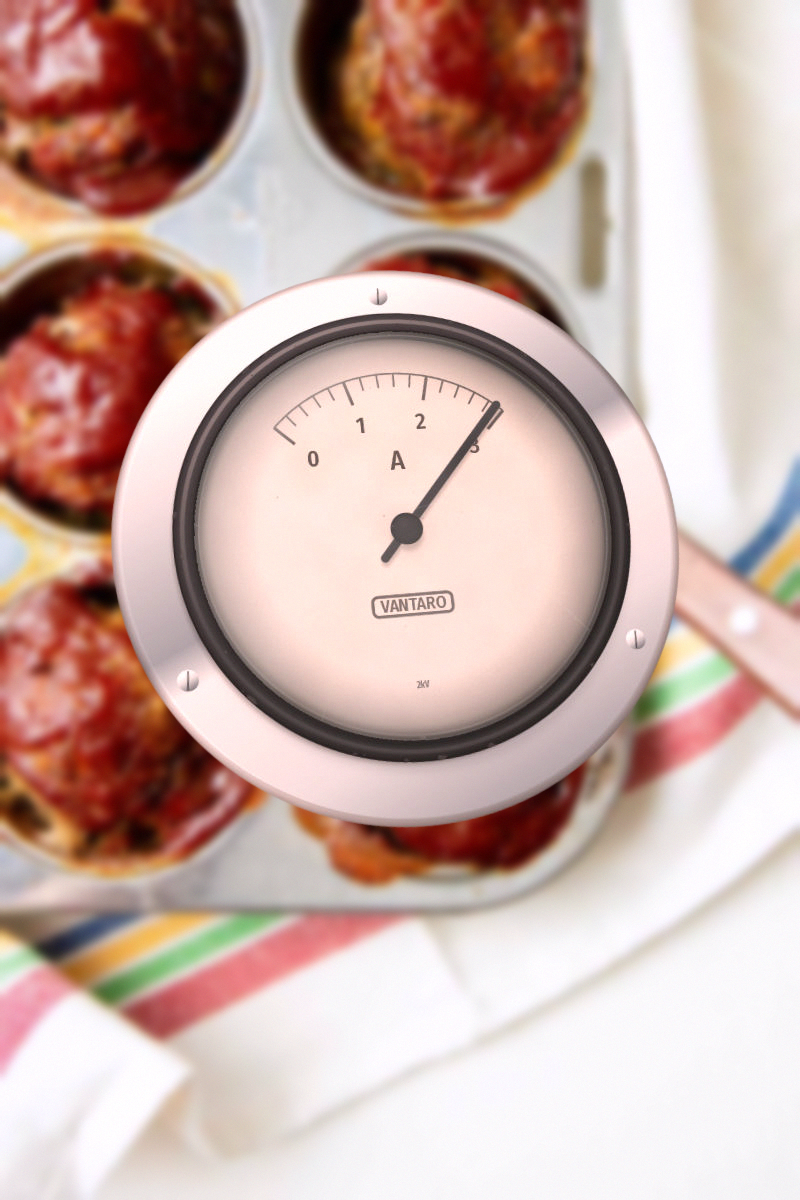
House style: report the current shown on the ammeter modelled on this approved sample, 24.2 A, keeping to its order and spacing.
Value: 2.9 A
